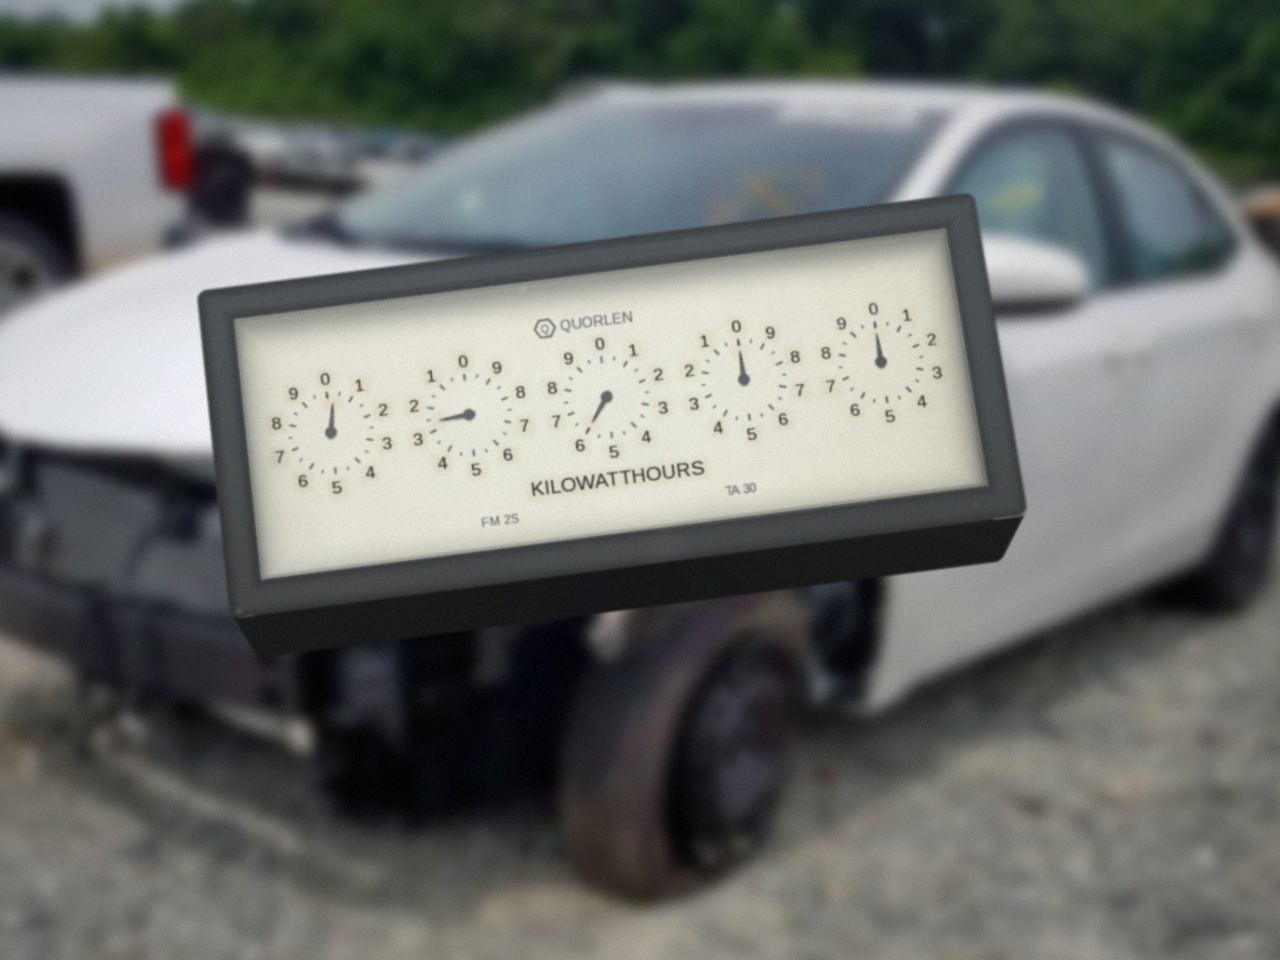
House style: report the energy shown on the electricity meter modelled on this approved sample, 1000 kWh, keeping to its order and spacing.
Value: 2600 kWh
